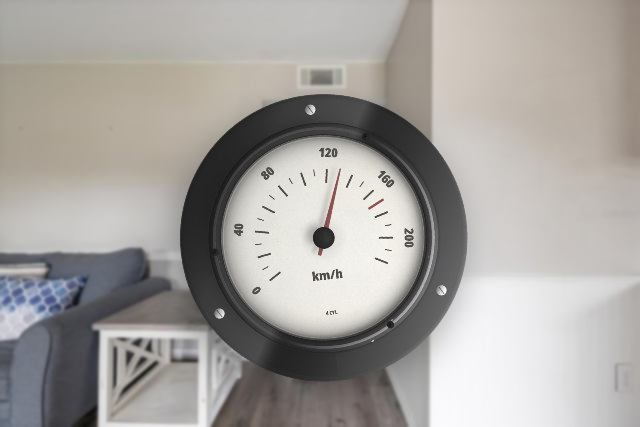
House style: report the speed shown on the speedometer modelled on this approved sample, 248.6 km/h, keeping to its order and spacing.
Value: 130 km/h
